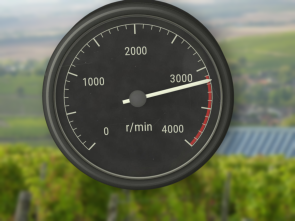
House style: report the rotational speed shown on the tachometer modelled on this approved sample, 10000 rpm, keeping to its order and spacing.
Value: 3150 rpm
